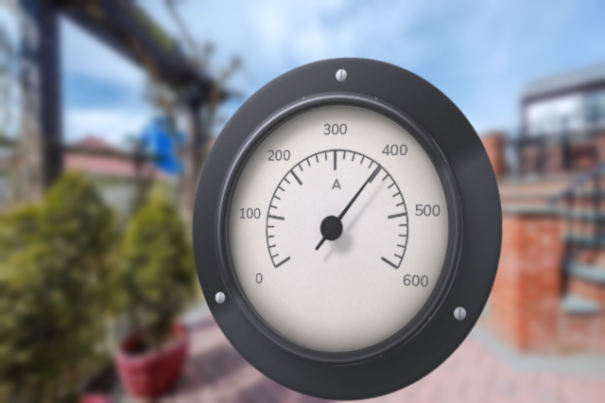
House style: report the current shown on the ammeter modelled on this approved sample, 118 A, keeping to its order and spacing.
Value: 400 A
